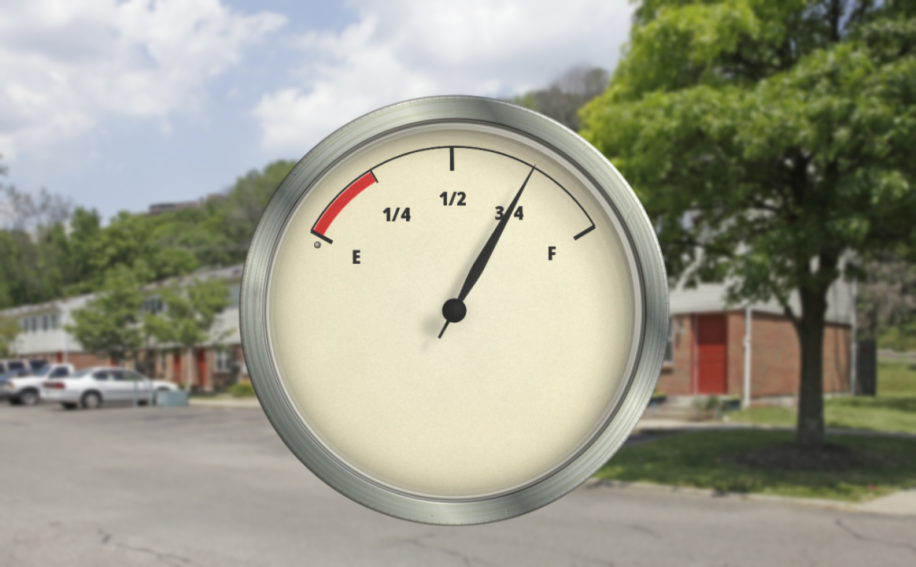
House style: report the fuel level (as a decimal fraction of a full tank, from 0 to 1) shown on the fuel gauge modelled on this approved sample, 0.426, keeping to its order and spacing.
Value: 0.75
